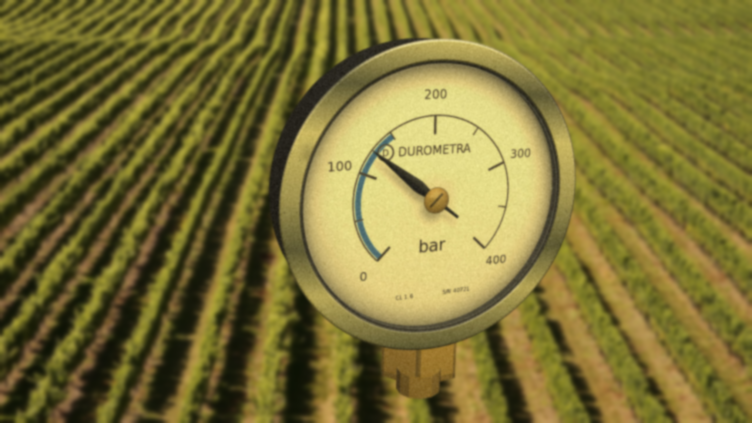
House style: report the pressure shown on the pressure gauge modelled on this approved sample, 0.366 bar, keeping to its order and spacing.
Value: 125 bar
